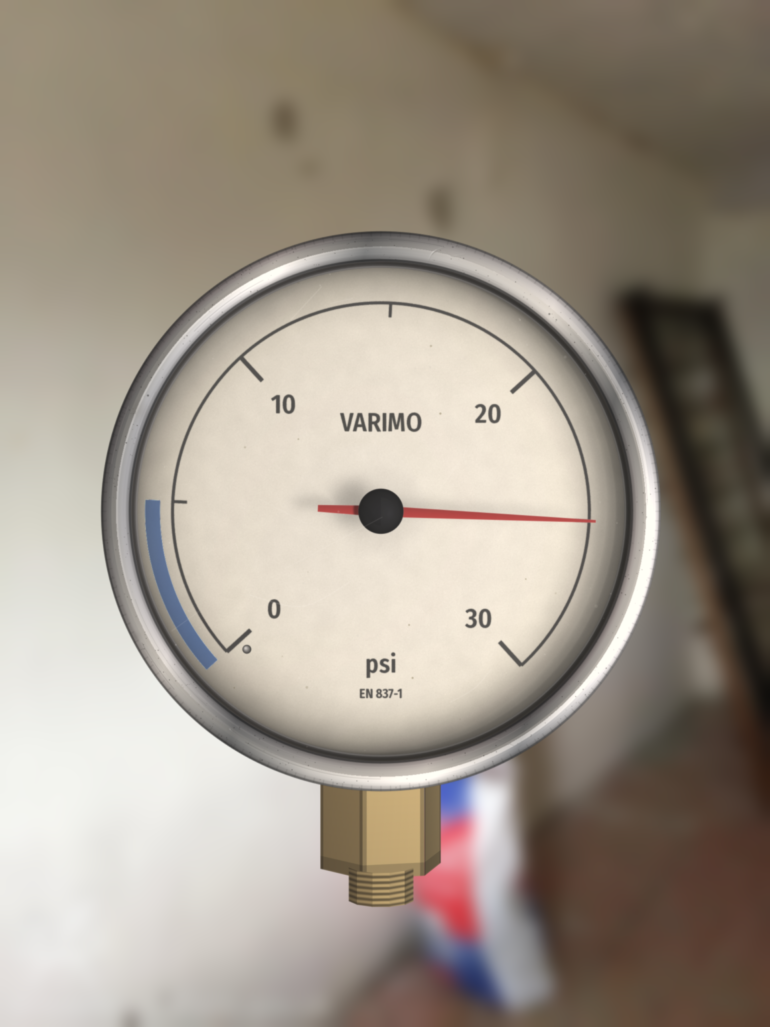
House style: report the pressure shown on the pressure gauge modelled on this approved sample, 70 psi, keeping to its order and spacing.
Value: 25 psi
